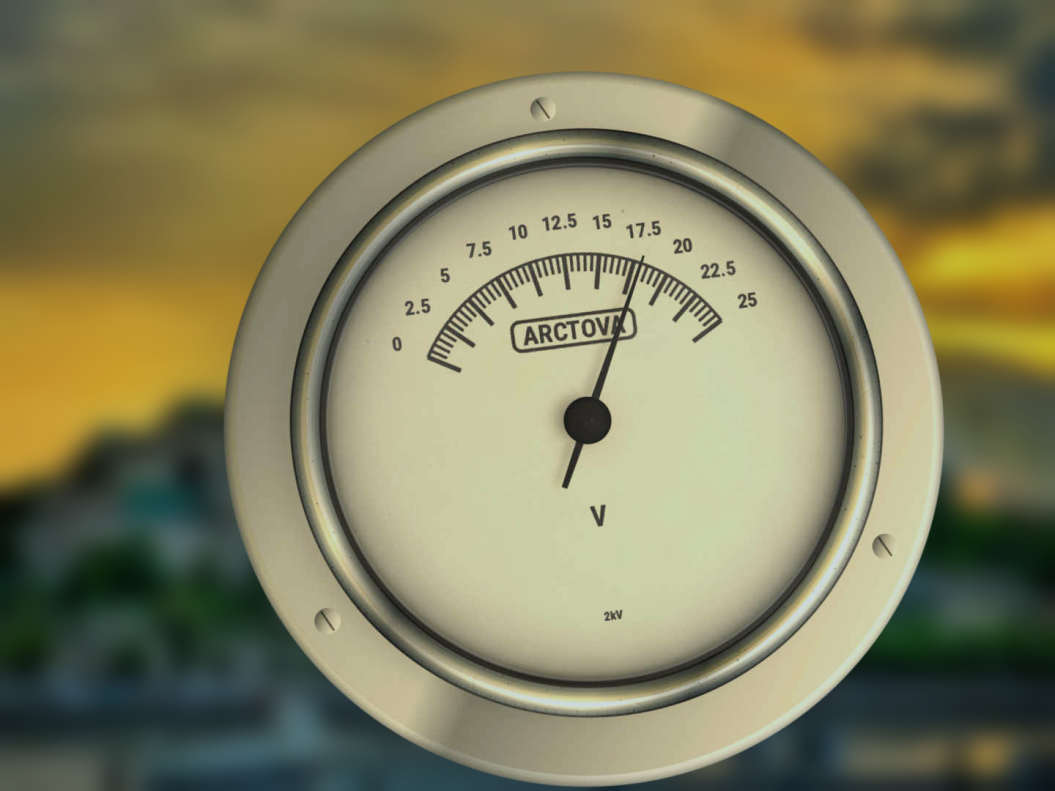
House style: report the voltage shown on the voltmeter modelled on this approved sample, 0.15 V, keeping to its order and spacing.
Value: 18 V
